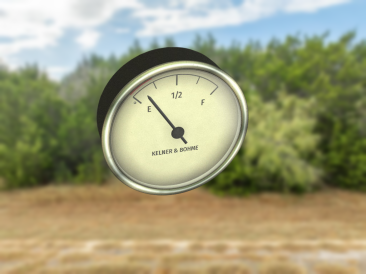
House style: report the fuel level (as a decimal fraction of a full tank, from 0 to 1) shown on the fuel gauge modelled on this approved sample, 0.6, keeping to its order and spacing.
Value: 0.125
